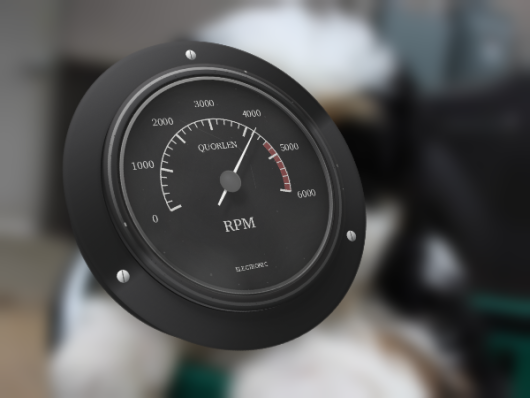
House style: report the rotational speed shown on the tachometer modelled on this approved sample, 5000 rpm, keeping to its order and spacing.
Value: 4200 rpm
